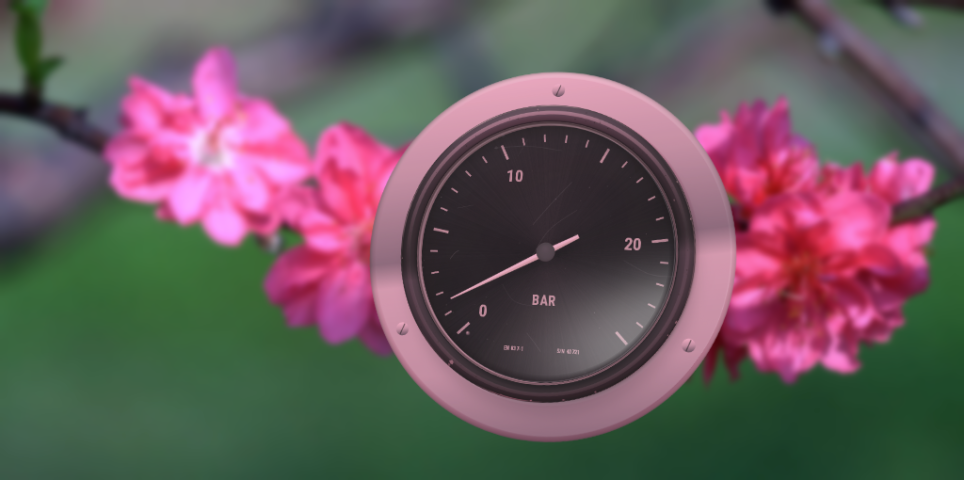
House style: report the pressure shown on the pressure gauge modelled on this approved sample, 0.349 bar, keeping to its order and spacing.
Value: 1.5 bar
